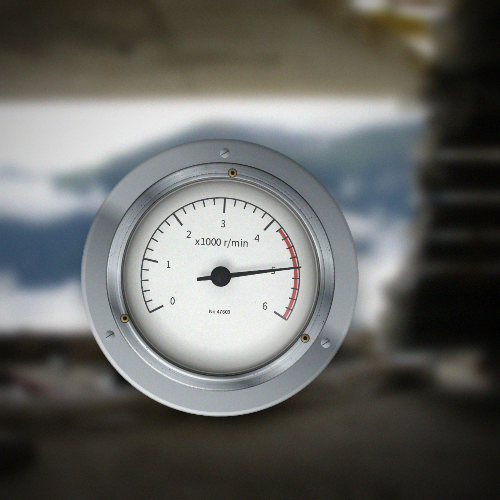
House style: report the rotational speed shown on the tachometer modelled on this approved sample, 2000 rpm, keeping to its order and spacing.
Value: 5000 rpm
